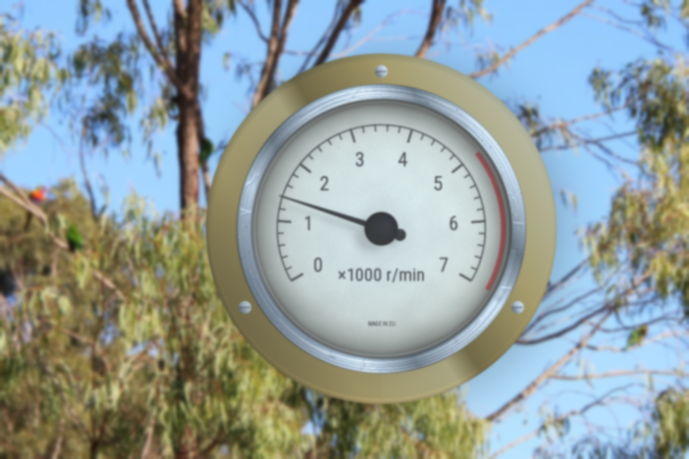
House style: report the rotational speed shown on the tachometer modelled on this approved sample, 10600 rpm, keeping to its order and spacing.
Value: 1400 rpm
